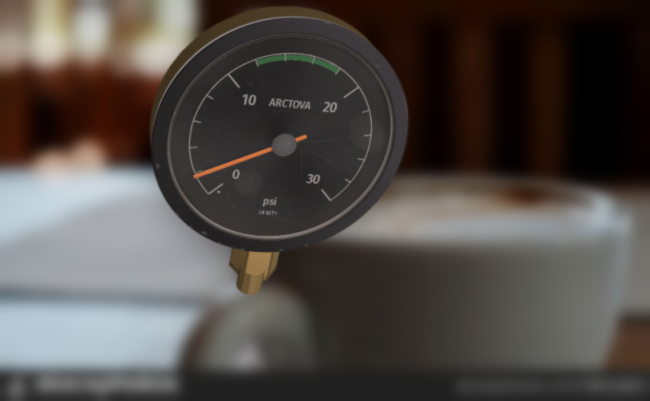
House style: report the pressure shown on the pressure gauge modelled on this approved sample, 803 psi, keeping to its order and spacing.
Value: 2 psi
